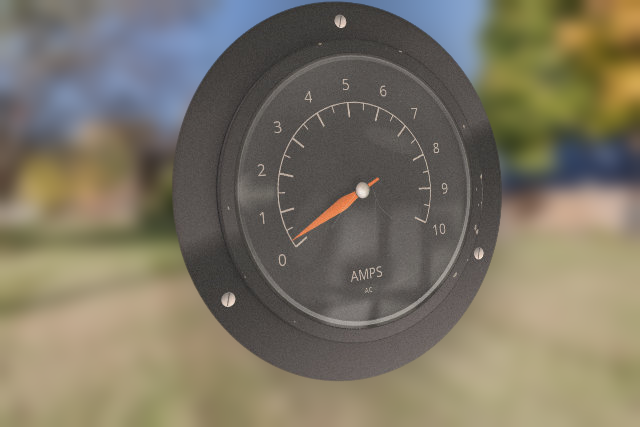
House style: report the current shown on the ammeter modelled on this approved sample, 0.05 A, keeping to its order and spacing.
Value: 0.25 A
